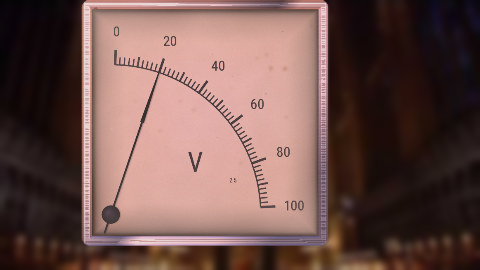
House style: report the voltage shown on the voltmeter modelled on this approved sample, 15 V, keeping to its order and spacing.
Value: 20 V
